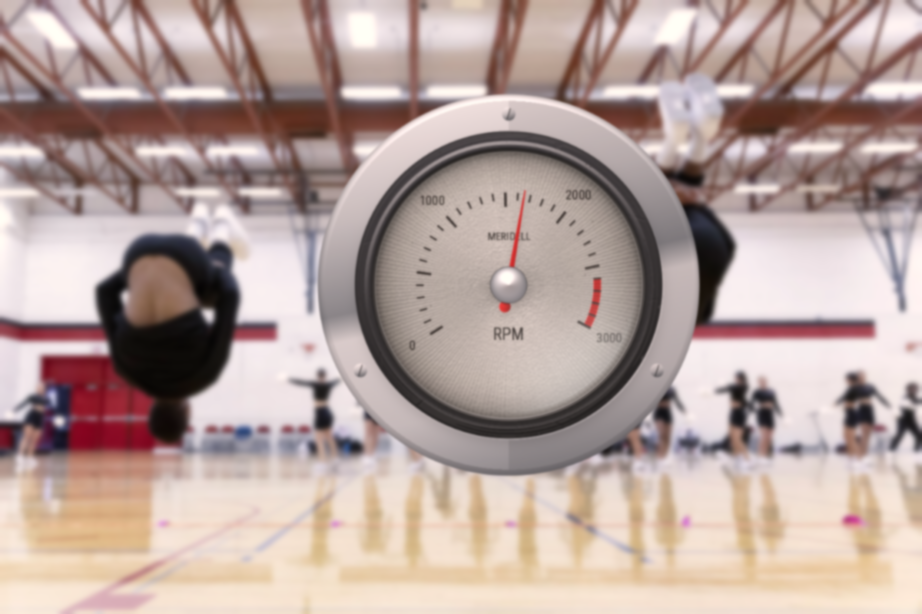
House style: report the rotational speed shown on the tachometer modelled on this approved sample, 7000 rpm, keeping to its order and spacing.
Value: 1650 rpm
